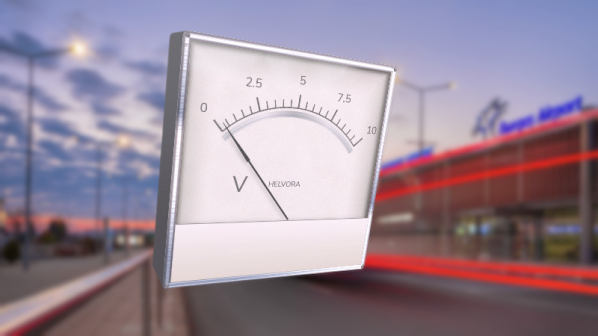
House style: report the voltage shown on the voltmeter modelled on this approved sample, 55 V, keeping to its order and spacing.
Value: 0.25 V
